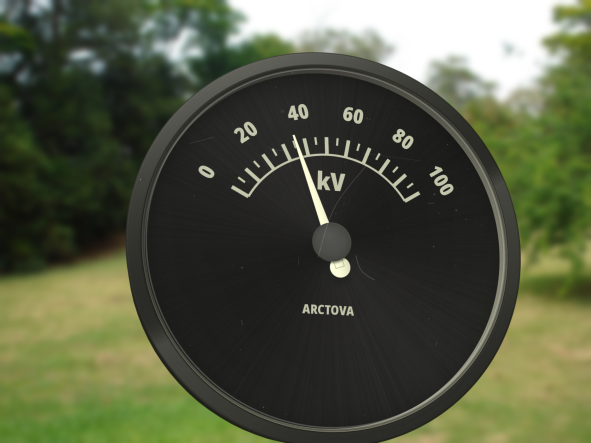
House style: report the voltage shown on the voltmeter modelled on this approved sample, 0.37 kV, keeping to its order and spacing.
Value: 35 kV
